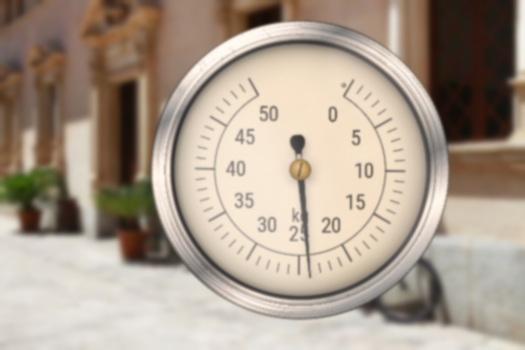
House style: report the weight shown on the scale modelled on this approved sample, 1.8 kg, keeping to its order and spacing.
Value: 24 kg
